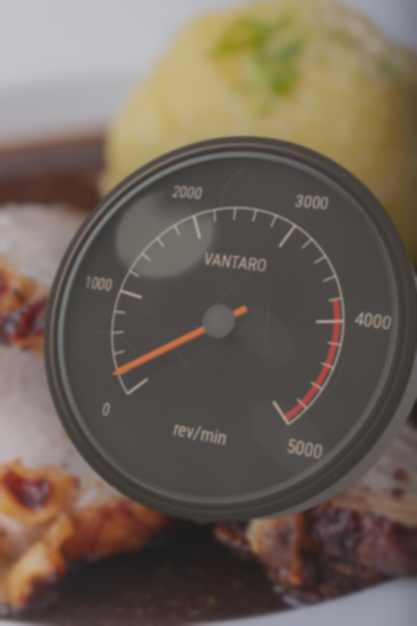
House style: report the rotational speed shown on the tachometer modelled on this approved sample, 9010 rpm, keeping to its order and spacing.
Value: 200 rpm
